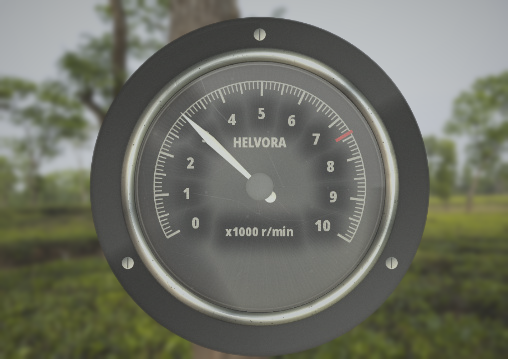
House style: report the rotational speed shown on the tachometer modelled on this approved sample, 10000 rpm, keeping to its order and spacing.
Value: 3000 rpm
